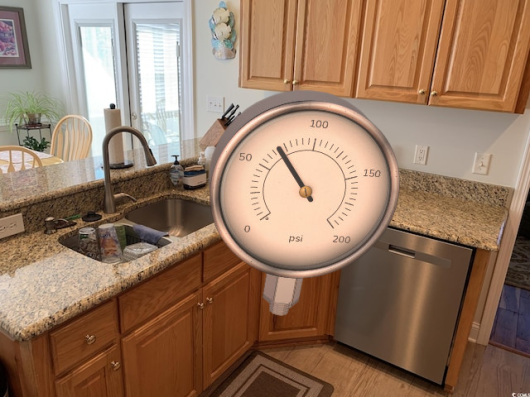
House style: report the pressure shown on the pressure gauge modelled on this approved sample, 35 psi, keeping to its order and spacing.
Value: 70 psi
